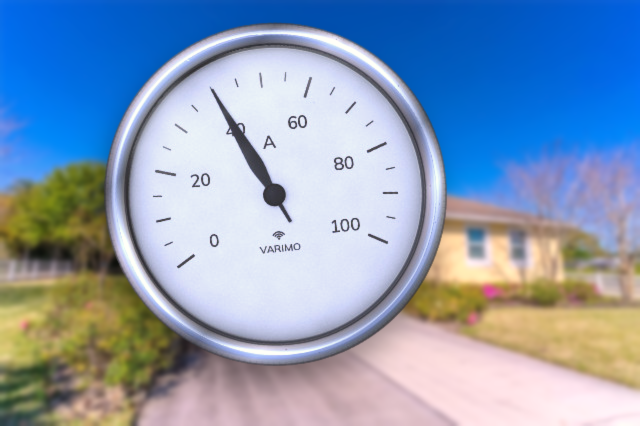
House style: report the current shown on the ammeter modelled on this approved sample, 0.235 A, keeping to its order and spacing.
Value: 40 A
